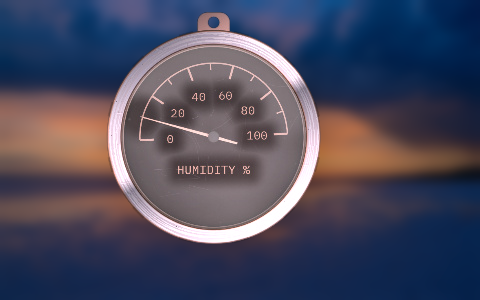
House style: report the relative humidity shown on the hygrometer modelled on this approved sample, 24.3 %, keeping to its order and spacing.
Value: 10 %
